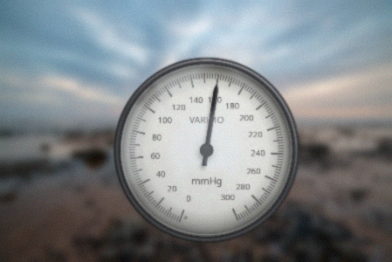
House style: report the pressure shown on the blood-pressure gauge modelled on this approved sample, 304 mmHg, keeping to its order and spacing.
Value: 160 mmHg
